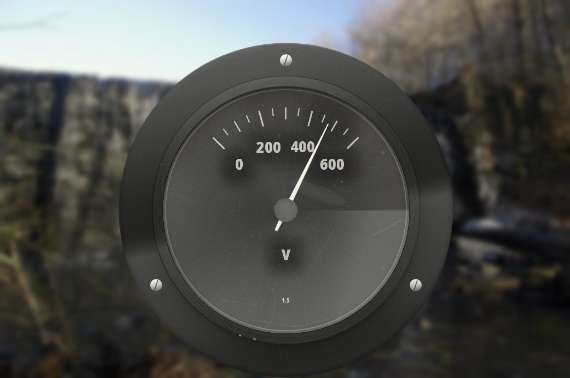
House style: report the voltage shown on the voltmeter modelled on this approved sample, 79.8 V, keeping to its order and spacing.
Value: 475 V
